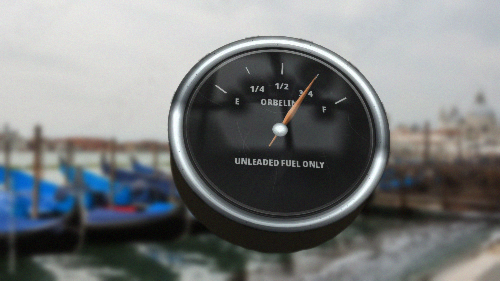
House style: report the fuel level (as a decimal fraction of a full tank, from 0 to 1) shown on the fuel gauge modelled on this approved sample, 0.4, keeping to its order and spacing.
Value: 0.75
